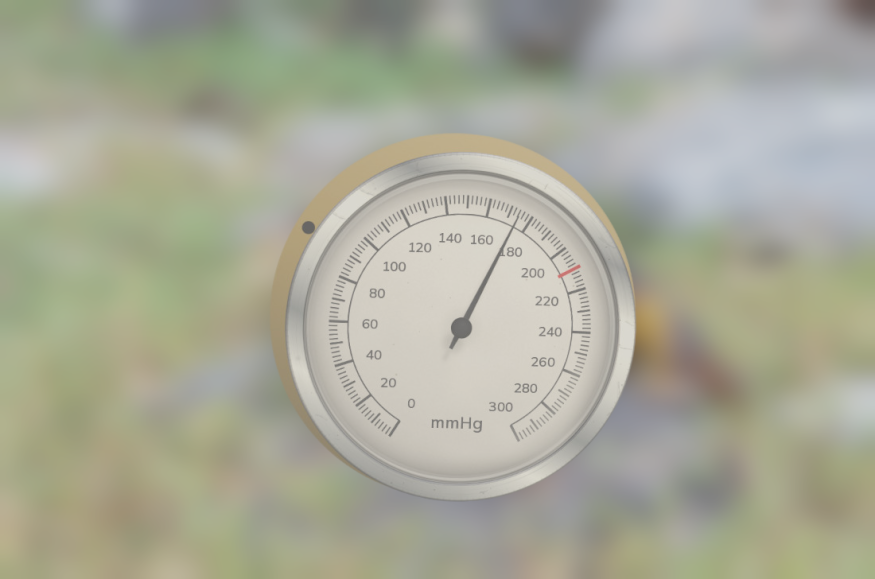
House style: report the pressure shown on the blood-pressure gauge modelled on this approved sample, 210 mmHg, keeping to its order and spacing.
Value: 174 mmHg
